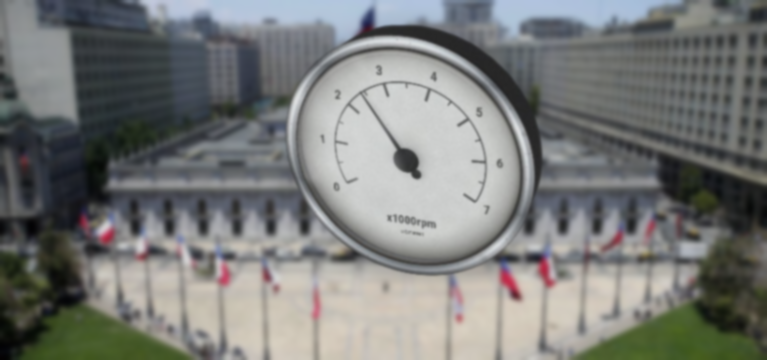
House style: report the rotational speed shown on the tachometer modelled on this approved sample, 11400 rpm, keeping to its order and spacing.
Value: 2500 rpm
